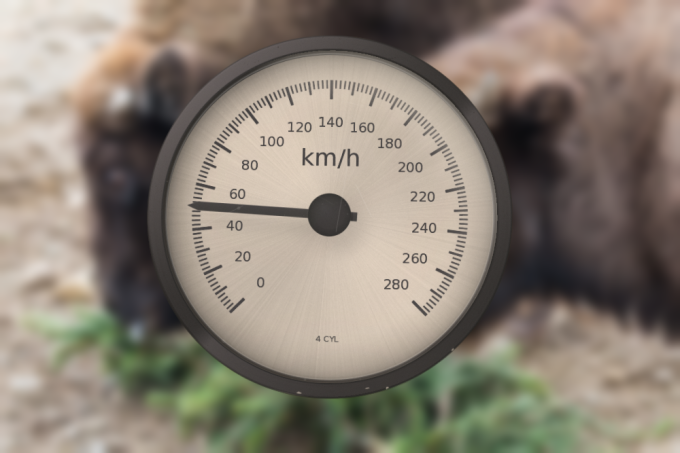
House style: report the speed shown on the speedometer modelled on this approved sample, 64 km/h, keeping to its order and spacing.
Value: 50 km/h
